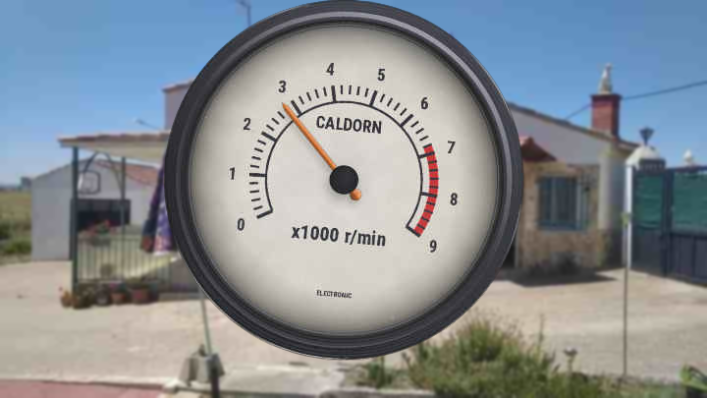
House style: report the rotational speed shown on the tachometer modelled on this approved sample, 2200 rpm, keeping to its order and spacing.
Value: 2800 rpm
